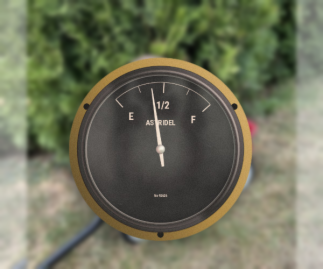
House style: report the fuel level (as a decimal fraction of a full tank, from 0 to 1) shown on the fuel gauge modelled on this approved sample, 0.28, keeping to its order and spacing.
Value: 0.375
